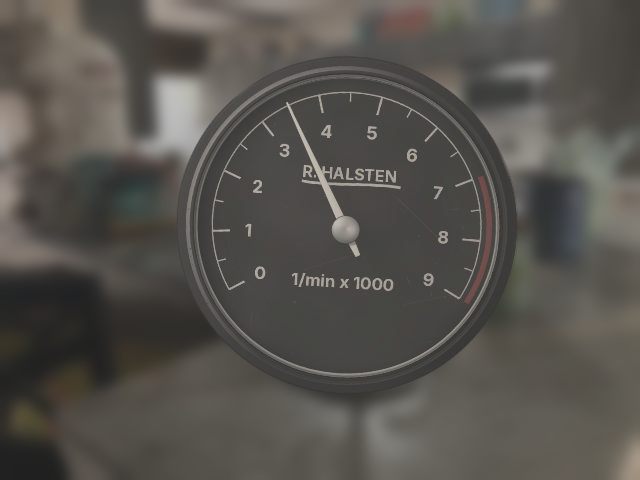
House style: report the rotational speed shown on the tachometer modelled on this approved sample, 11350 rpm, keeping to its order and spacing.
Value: 3500 rpm
